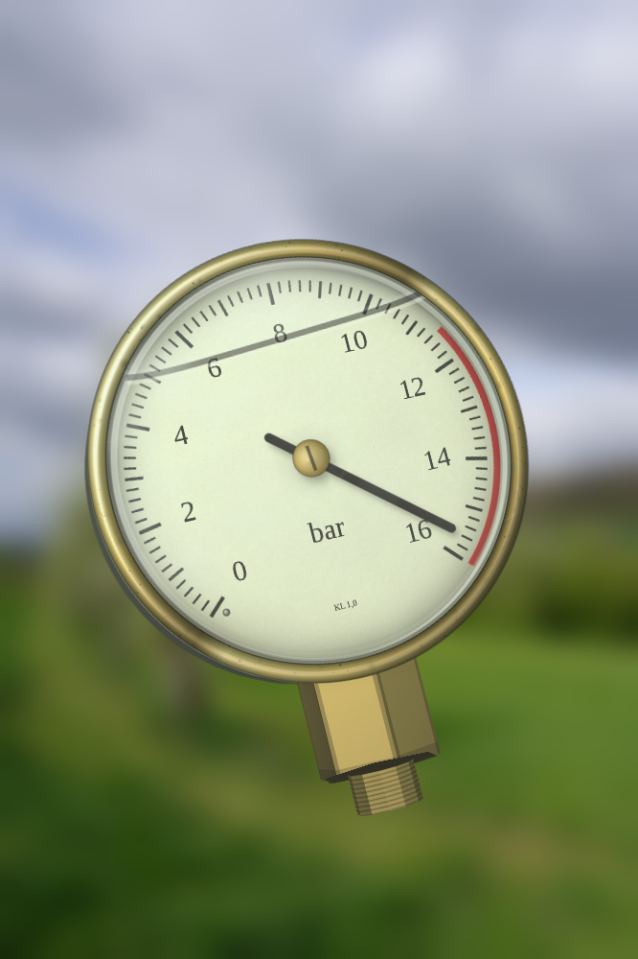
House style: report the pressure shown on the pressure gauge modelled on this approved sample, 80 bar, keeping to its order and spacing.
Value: 15.6 bar
